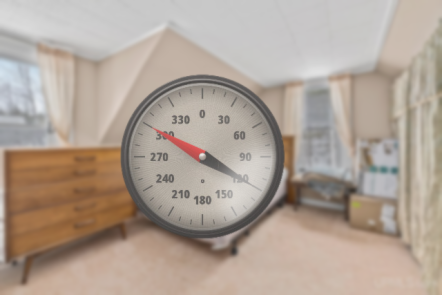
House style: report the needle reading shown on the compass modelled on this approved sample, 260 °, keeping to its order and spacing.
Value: 300 °
